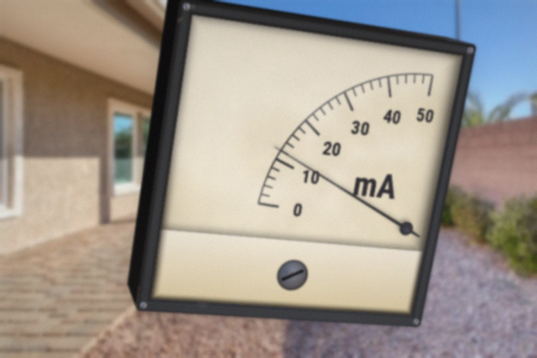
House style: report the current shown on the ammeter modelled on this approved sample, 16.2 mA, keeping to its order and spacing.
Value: 12 mA
